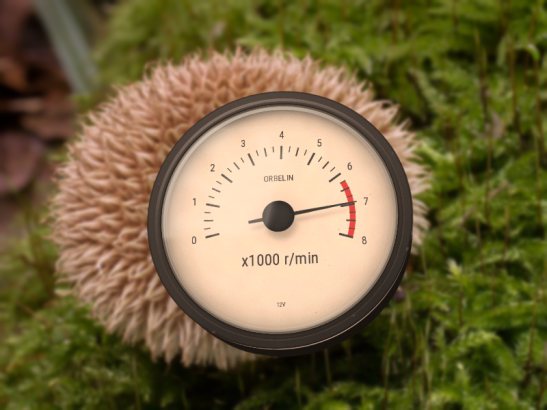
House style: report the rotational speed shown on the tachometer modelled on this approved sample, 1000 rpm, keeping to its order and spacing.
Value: 7000 rpm
